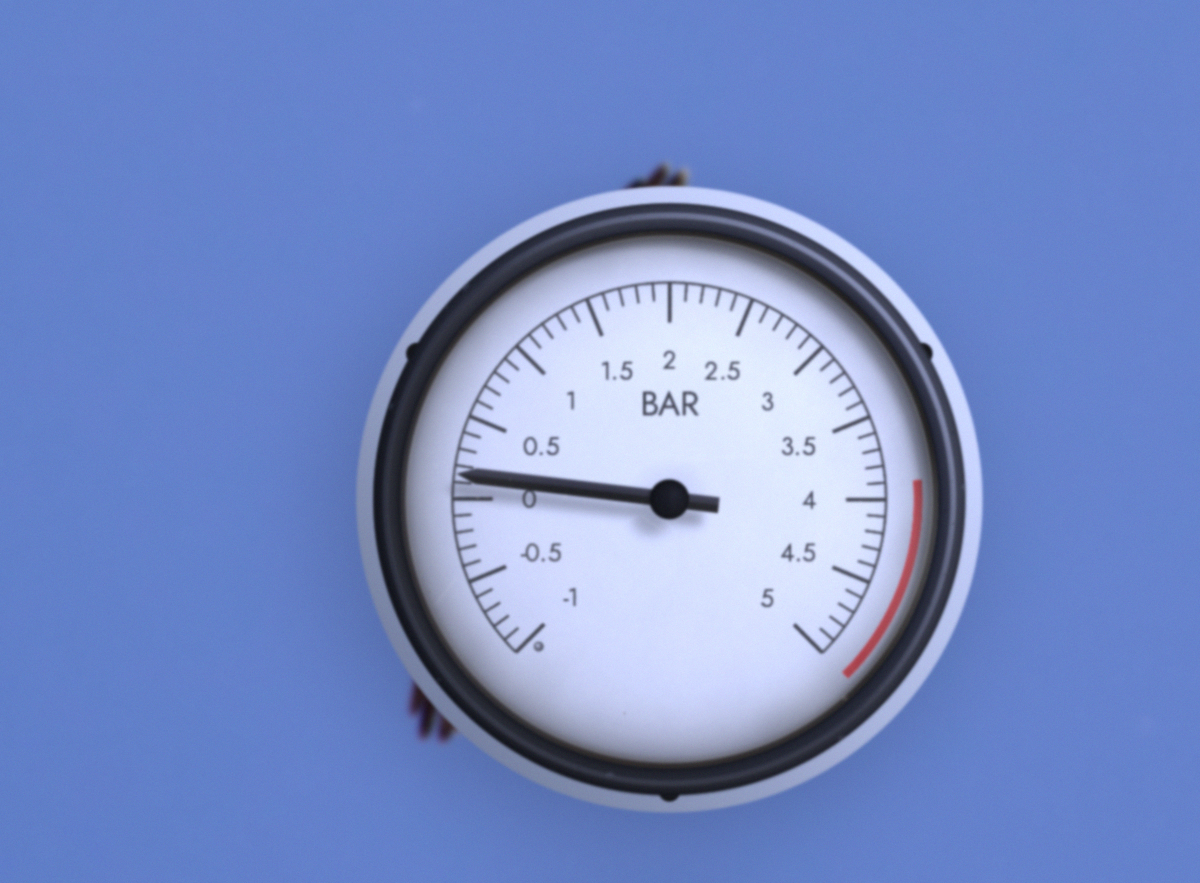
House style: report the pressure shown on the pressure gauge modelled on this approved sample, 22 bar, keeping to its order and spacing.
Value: 0.15 bar
